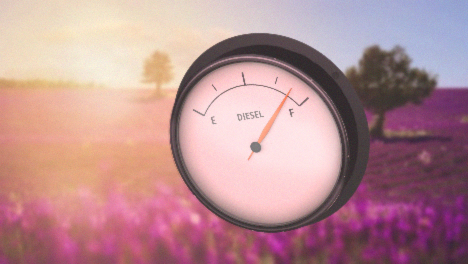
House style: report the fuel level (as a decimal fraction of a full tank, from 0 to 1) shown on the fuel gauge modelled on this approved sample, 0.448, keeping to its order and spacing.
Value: 0.875
